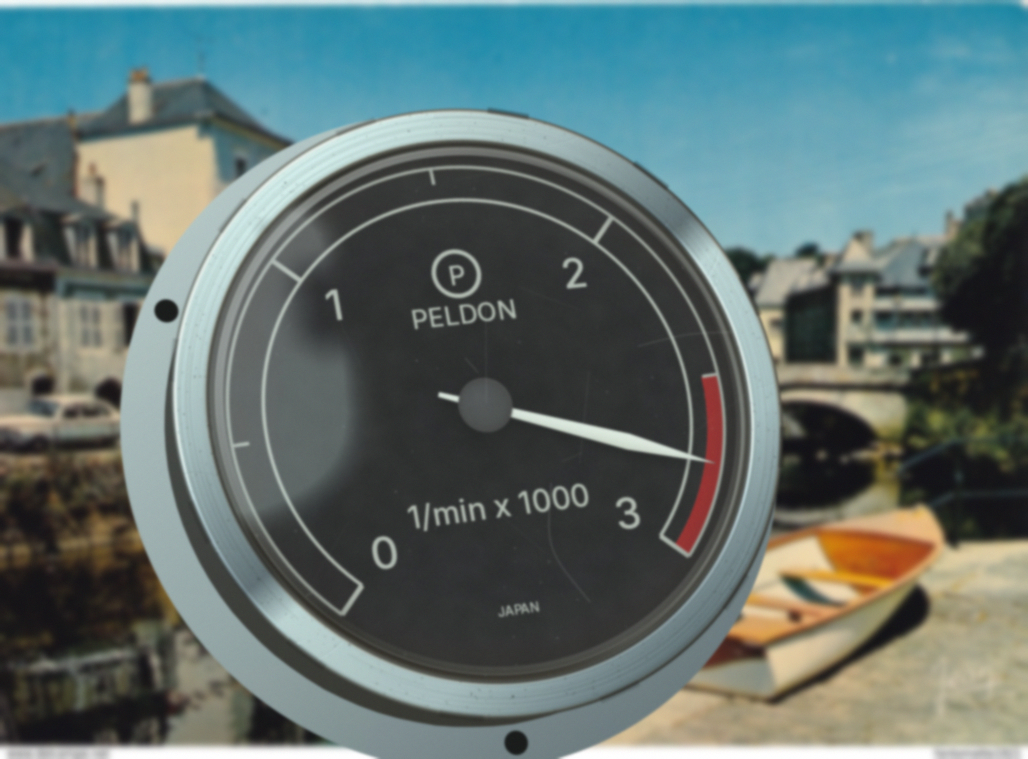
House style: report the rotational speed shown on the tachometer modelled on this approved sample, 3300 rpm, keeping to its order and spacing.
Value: 2750 rpm
